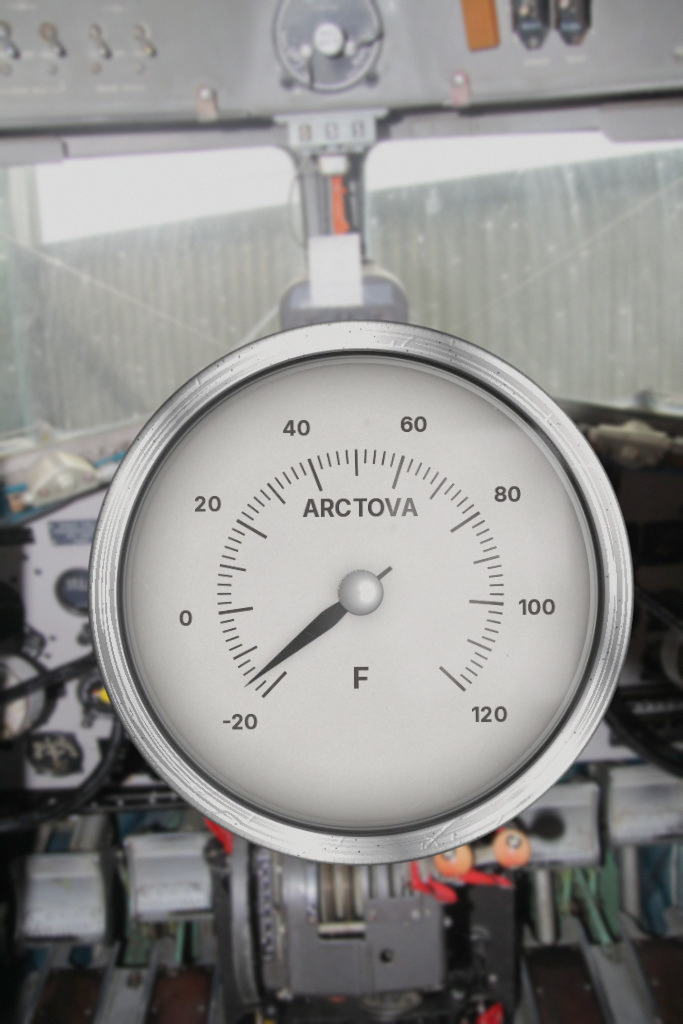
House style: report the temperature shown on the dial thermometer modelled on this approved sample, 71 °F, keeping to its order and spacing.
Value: -16 °F
